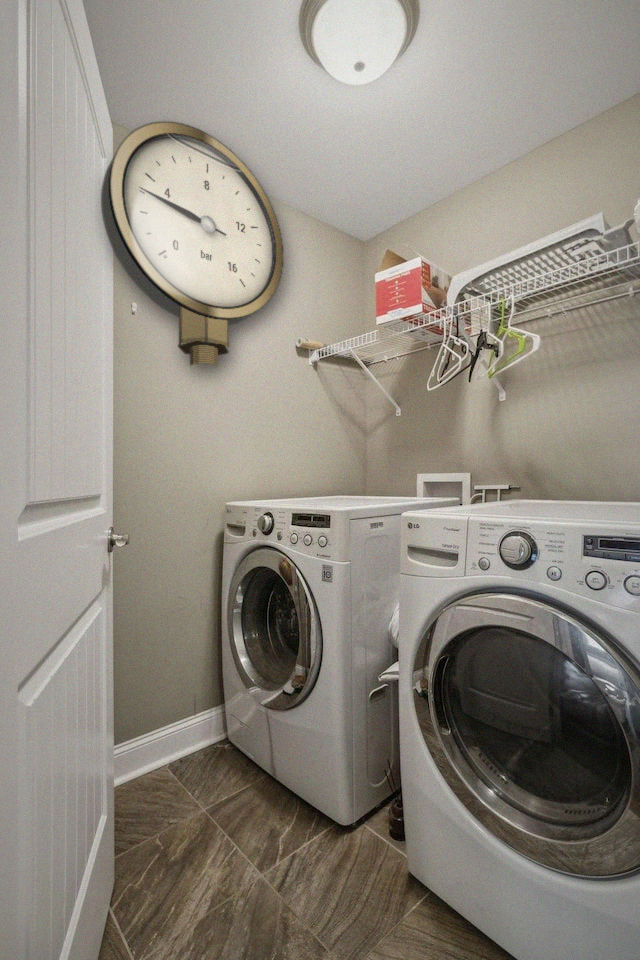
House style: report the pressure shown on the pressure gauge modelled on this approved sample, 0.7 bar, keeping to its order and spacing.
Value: 3 bar
